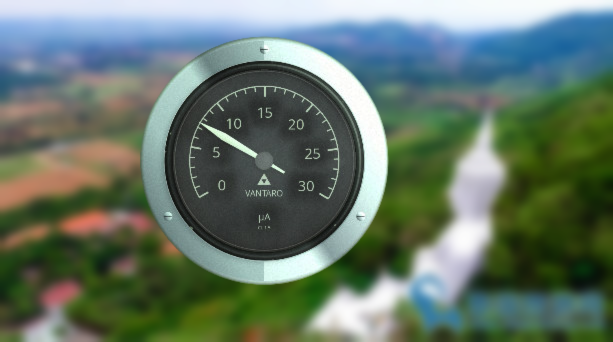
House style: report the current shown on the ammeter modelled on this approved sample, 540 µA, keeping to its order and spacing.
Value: 7.5 µA
